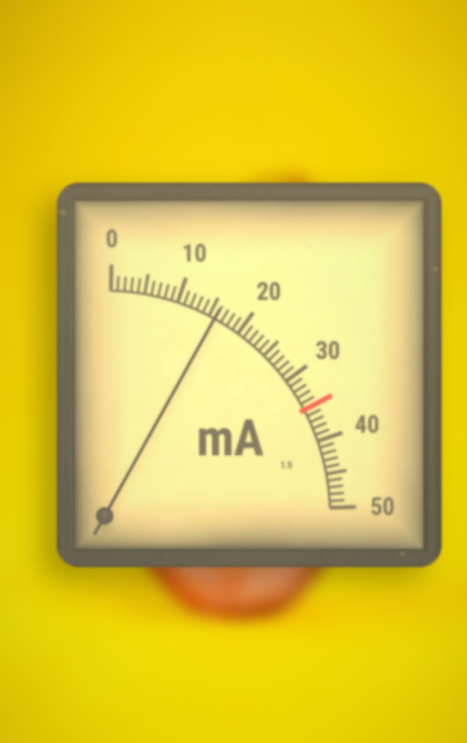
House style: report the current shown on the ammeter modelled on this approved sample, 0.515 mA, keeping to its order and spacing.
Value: 16 mA
